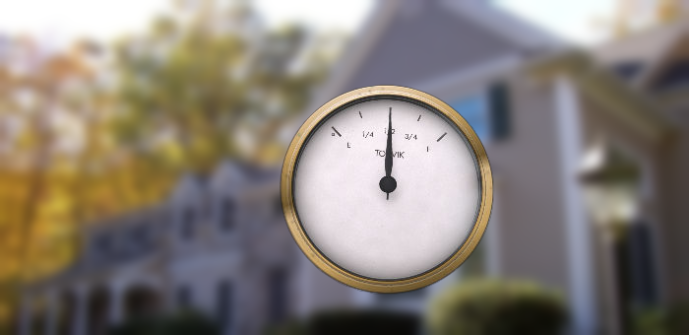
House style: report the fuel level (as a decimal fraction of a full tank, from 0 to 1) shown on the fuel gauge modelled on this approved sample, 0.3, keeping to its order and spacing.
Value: 0.5
